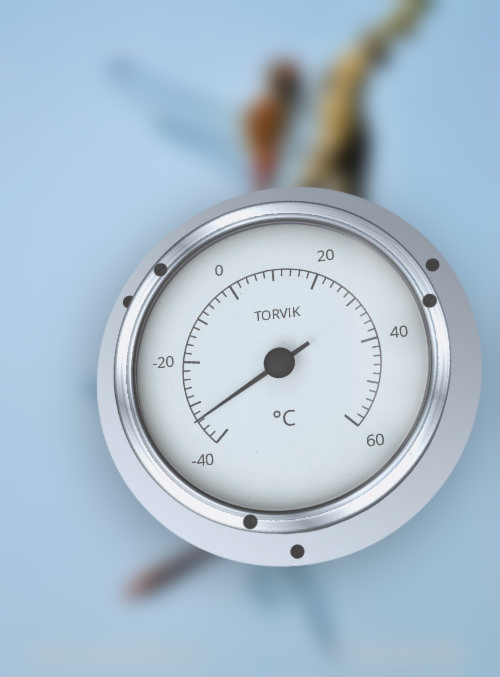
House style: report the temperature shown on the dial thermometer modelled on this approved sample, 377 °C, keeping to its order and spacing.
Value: -34 °C
